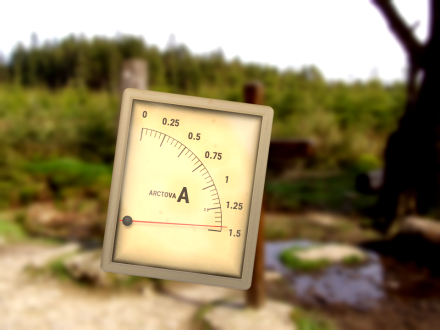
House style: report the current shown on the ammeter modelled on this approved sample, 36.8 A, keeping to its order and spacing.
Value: 1.45 A
